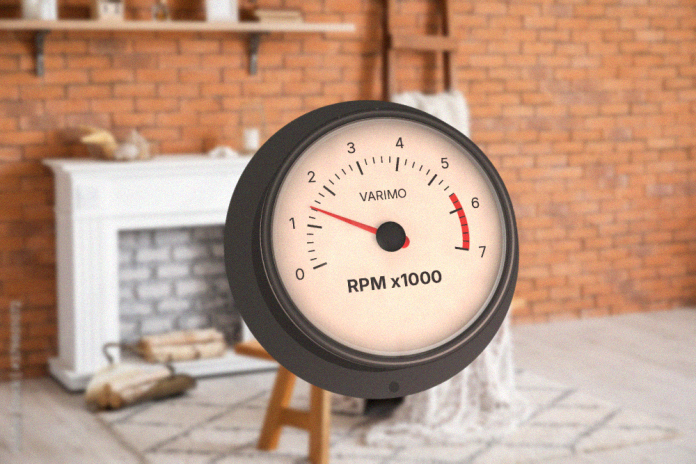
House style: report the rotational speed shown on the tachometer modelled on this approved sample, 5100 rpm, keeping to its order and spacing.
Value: 1400 rpm
